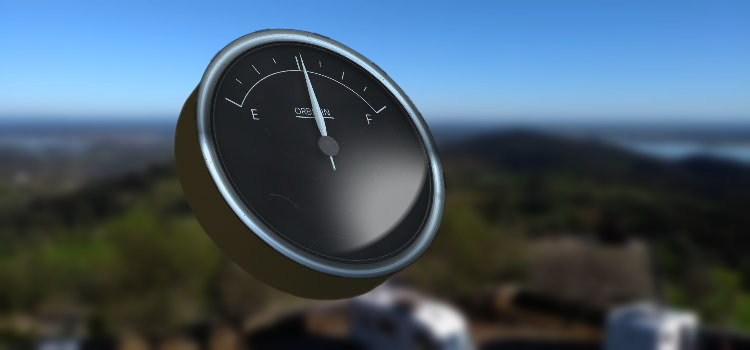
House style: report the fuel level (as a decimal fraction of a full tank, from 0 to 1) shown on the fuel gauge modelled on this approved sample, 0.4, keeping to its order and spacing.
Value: 0.5
